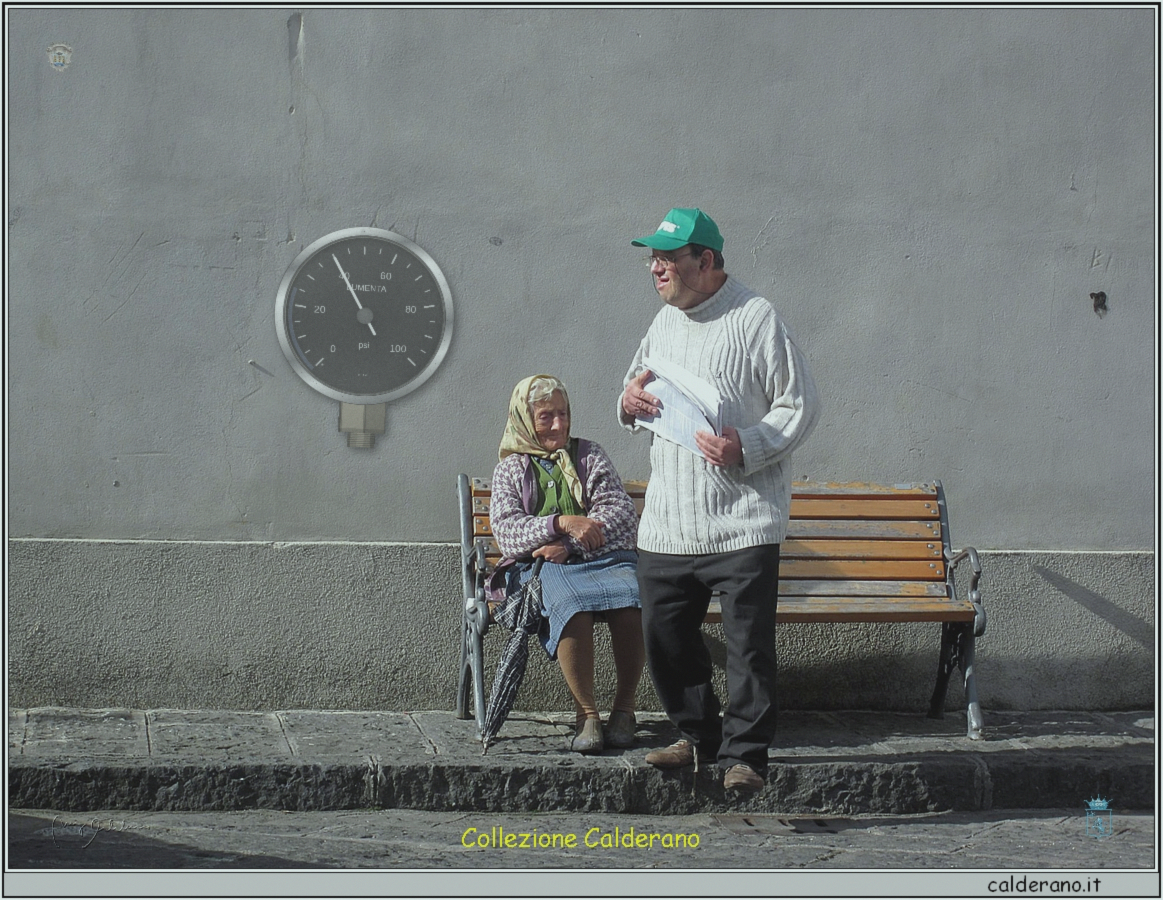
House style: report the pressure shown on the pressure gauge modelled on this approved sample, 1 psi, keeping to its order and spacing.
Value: 40 psi
